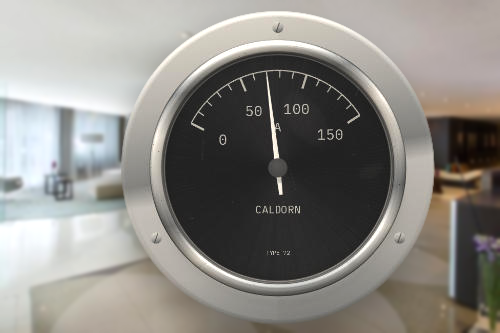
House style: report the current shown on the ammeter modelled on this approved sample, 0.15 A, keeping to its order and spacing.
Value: 70 A
